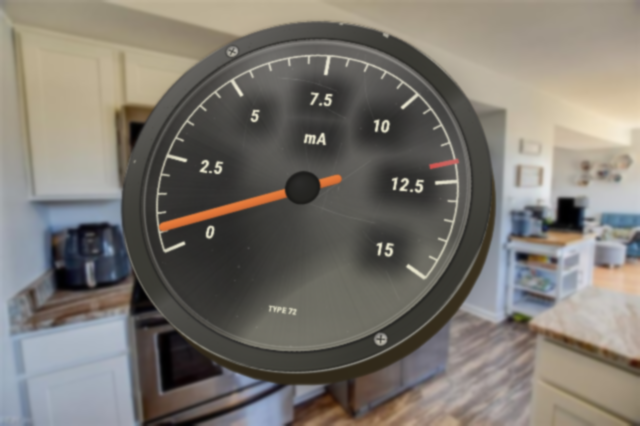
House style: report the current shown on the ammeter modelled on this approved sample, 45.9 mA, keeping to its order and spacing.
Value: 0.5 mA
